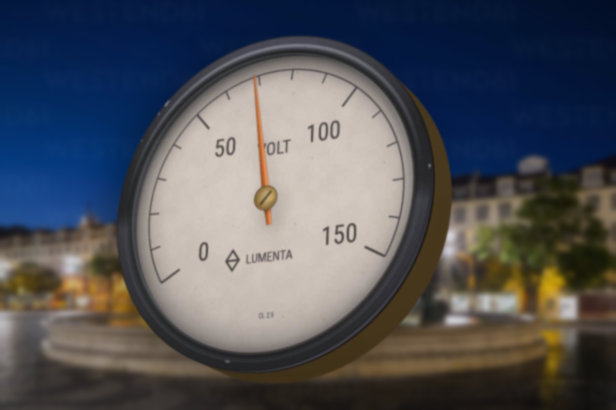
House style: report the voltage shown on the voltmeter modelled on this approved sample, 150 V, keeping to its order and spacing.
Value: 70 V
